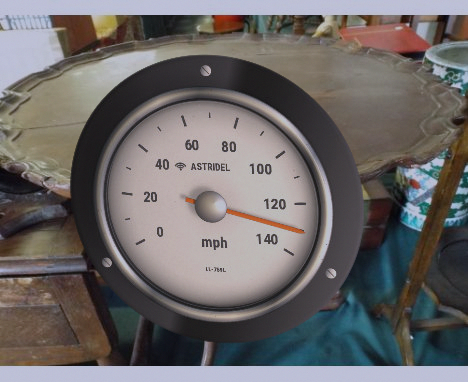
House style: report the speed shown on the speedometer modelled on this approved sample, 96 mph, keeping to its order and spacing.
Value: 130 mph
